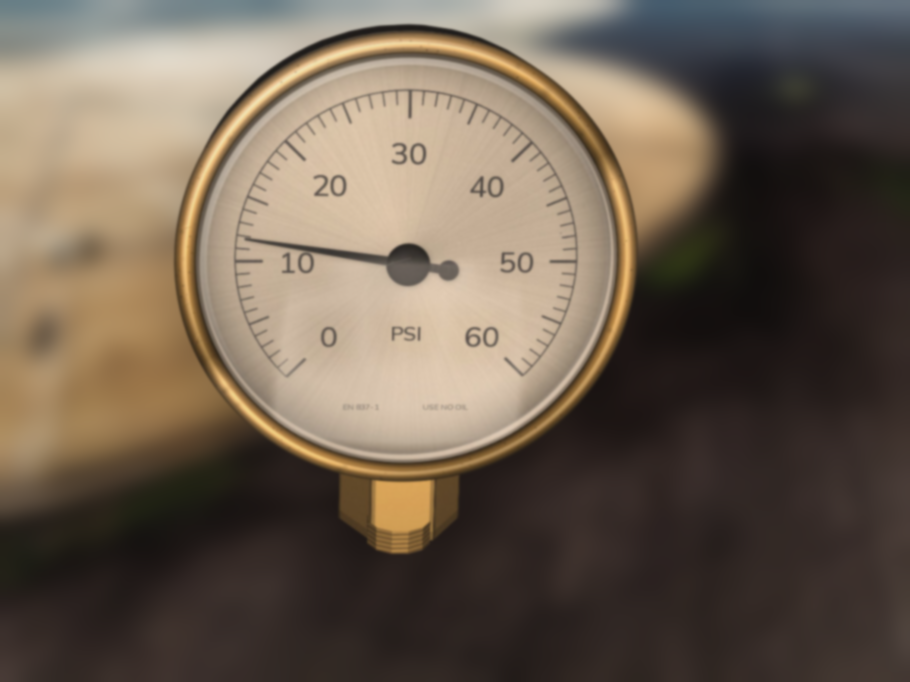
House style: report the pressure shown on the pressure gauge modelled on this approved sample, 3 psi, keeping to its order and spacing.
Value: 12 psi
